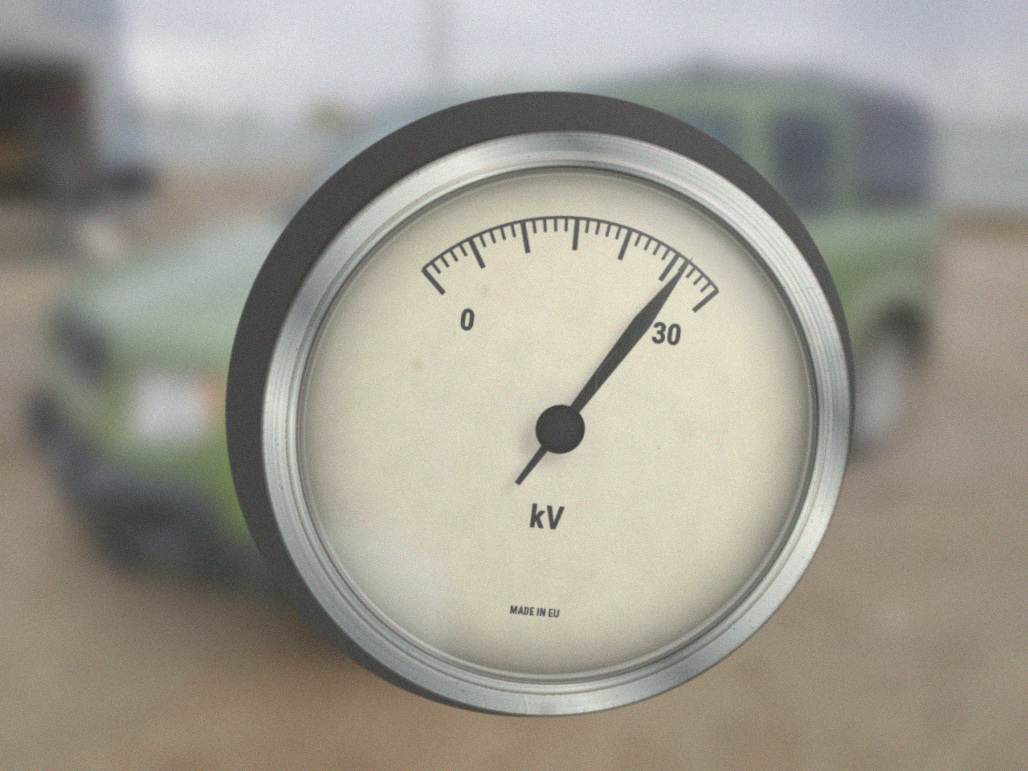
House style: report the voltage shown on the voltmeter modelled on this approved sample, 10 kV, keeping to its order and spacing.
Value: 26 kV
